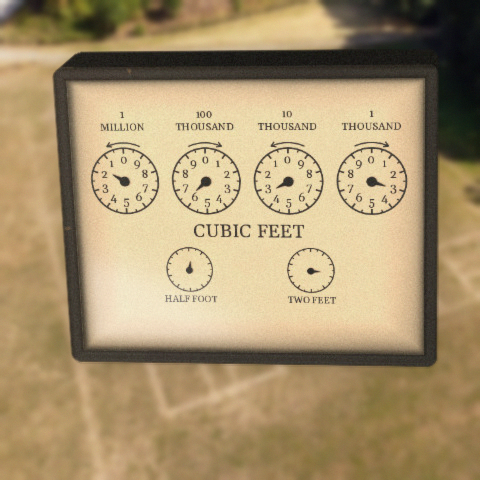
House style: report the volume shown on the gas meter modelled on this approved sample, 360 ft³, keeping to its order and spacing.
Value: 163300 ft³
